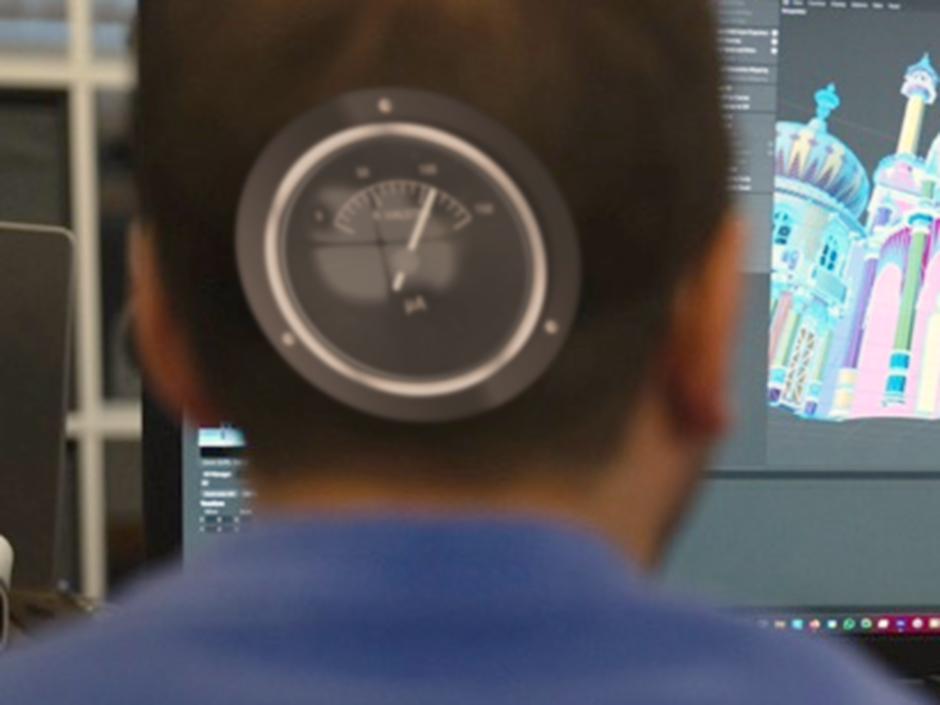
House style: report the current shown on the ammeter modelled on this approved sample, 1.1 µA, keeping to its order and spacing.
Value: 110 µA
